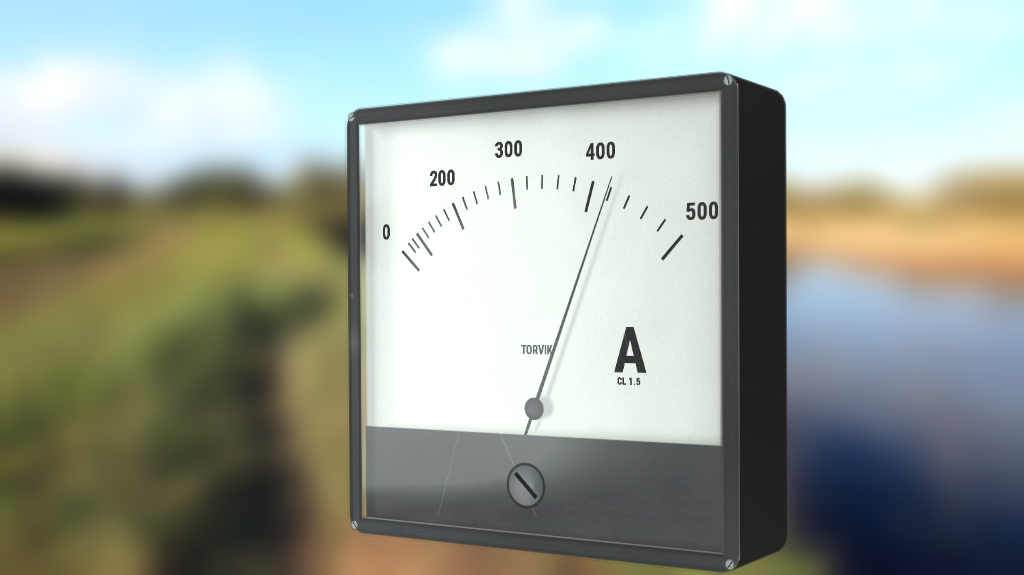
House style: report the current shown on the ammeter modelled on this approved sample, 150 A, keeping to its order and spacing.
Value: 420 A
